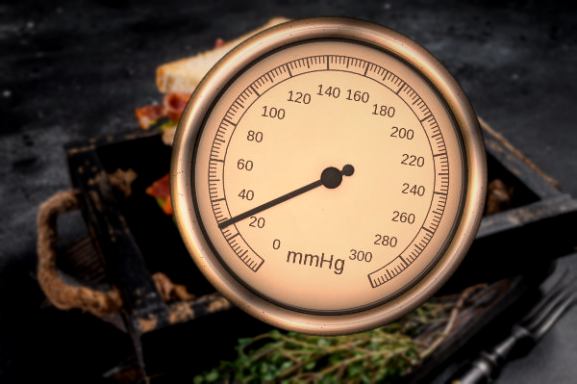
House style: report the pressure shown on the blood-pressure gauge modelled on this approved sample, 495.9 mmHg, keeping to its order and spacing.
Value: 28 mmHg
